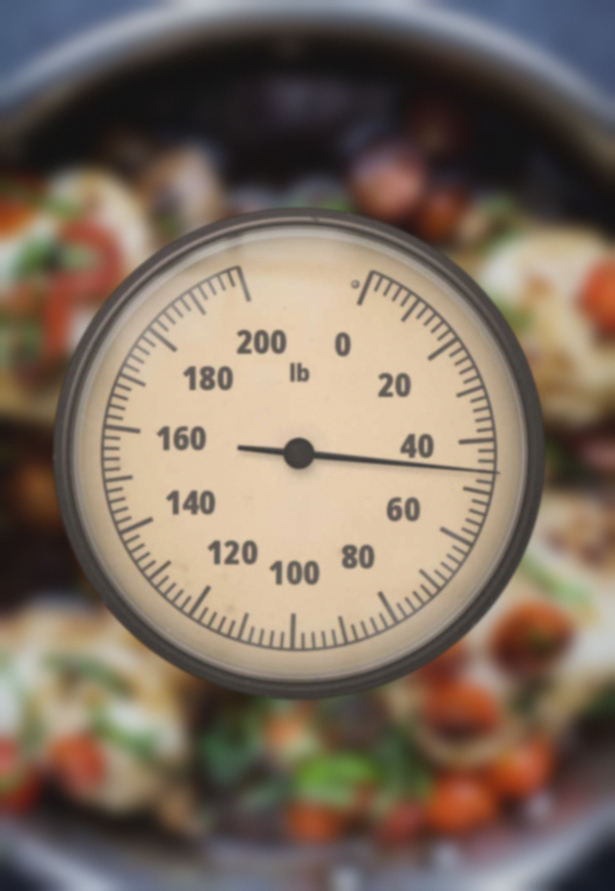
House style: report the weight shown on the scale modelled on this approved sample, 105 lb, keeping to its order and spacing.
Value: 46 lb
